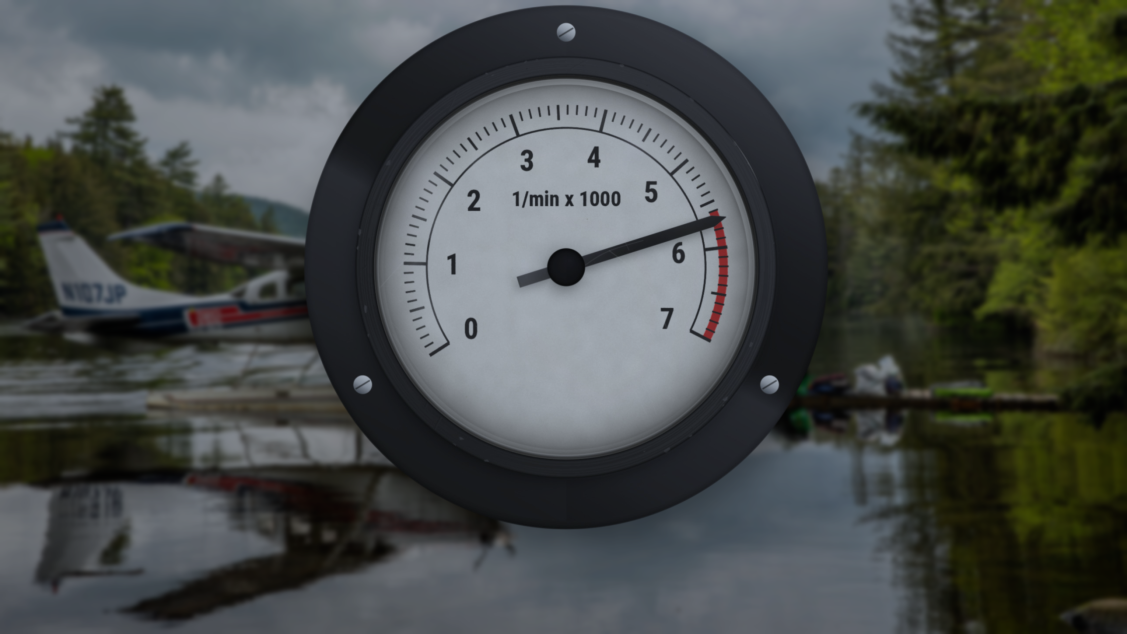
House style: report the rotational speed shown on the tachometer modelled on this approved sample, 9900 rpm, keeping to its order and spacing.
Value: 5700 rpm
